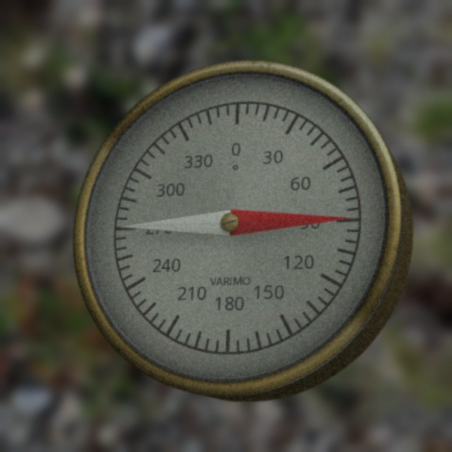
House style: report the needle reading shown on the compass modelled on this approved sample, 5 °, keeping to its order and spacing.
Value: 90 °
